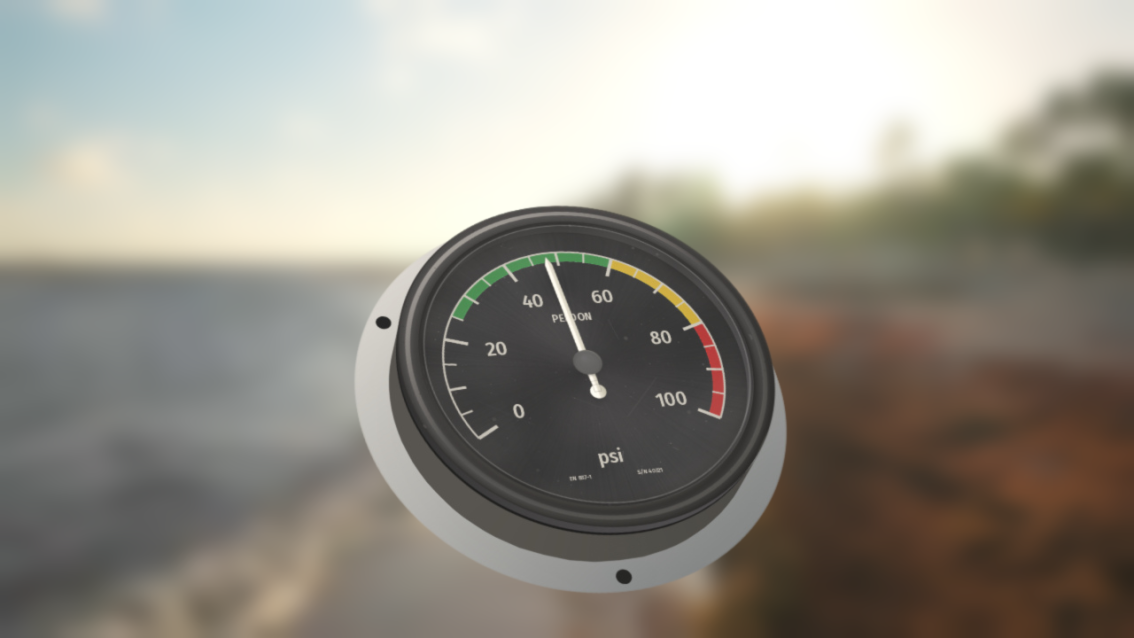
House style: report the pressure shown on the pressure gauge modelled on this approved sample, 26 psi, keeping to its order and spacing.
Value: 47.5 psi
